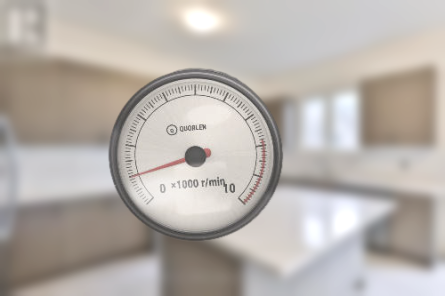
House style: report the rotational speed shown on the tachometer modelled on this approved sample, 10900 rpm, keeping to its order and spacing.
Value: 1000 rpm
